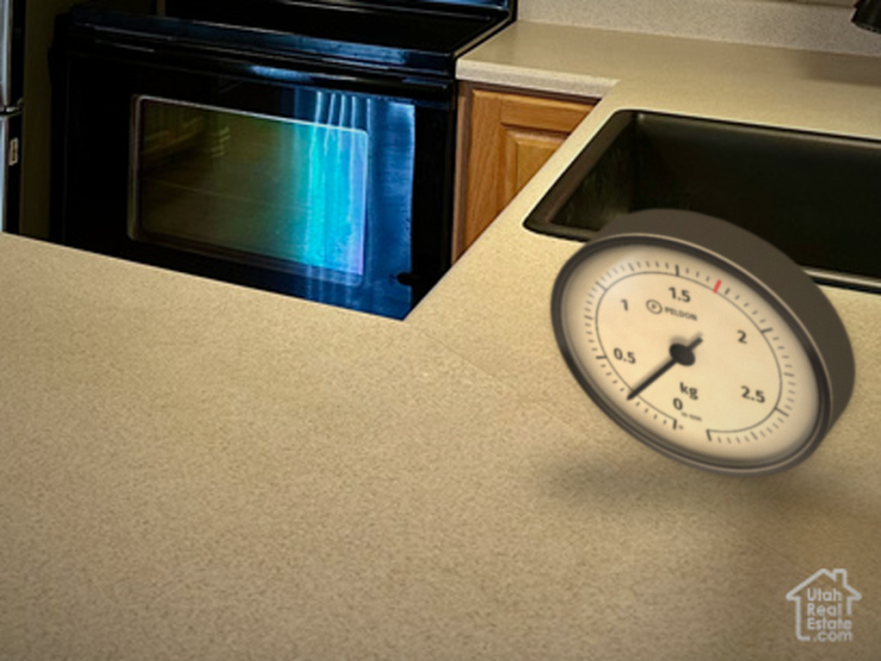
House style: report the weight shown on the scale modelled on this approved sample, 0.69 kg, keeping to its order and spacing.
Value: 0.25 kg
